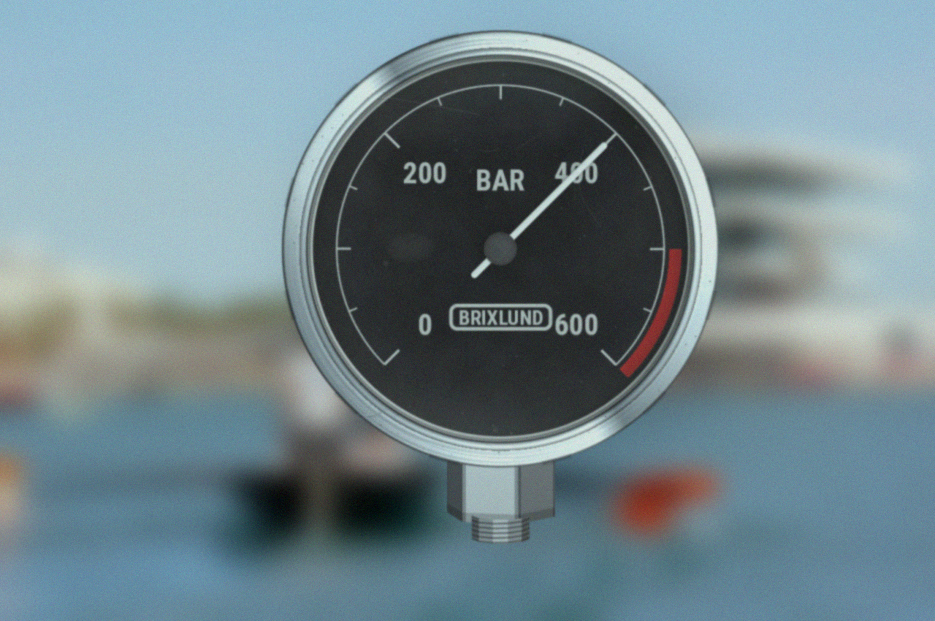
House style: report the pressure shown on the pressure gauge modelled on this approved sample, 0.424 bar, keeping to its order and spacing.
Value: 400 bar
